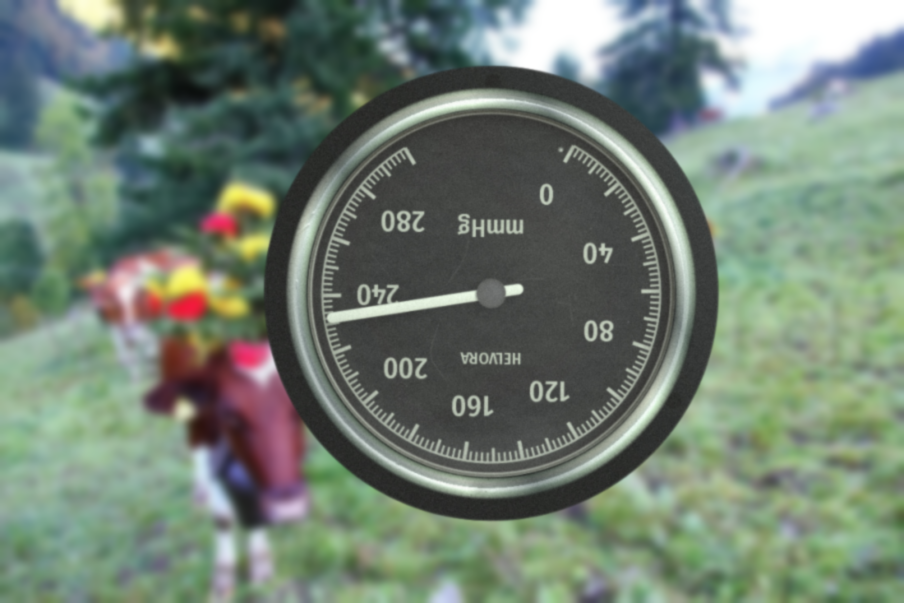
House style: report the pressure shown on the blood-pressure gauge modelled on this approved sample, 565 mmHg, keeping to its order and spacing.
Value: 232 mmHg
